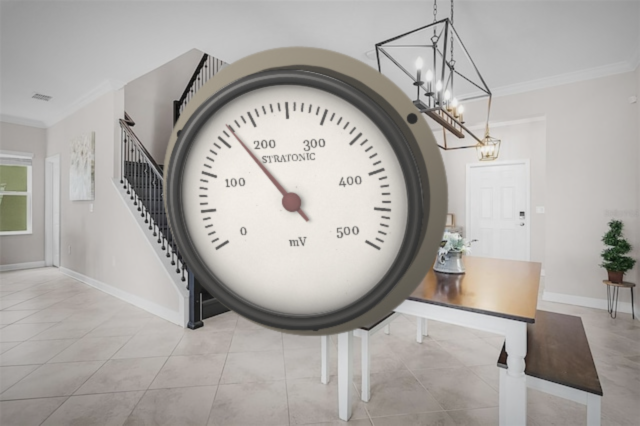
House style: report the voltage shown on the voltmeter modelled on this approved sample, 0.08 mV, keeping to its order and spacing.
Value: 170 mV
